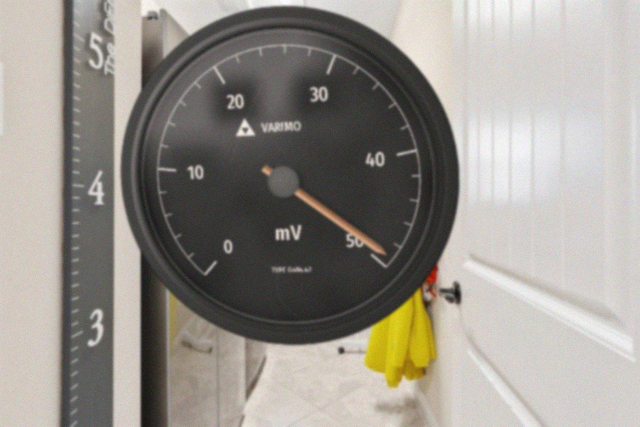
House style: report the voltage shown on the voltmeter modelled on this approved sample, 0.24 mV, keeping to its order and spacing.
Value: 49 mV
